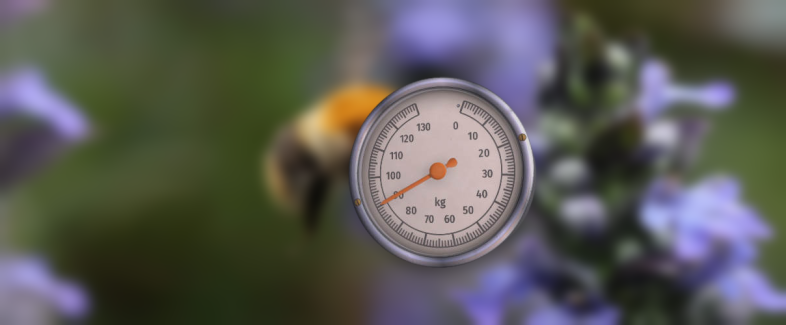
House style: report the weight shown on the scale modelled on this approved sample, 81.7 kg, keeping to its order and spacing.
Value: 90 kg
